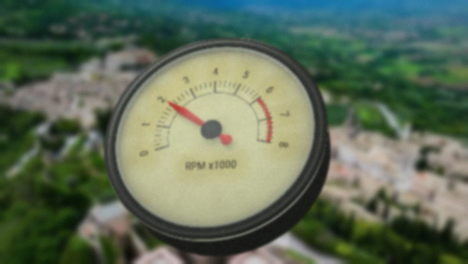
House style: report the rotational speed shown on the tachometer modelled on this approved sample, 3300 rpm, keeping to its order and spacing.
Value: 2000 rpm
